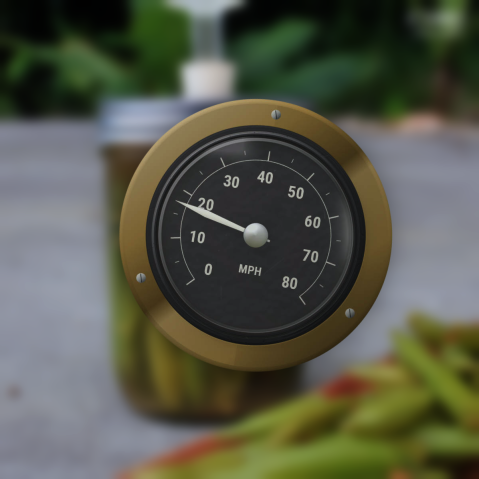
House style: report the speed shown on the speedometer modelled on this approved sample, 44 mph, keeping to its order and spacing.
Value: 17.5 mph
